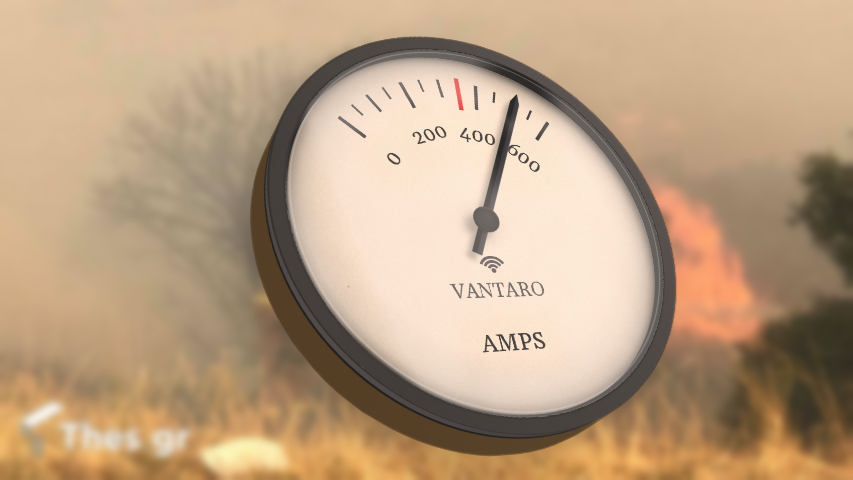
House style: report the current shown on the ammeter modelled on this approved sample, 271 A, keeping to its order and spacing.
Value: 500 A
